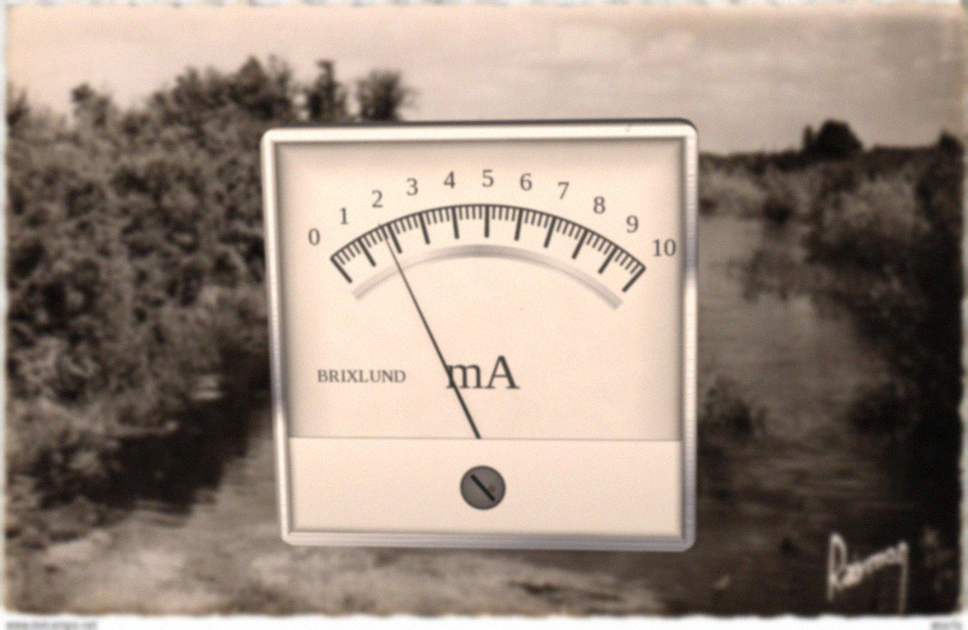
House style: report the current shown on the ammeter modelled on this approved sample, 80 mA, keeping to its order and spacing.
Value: 1.8 mA
